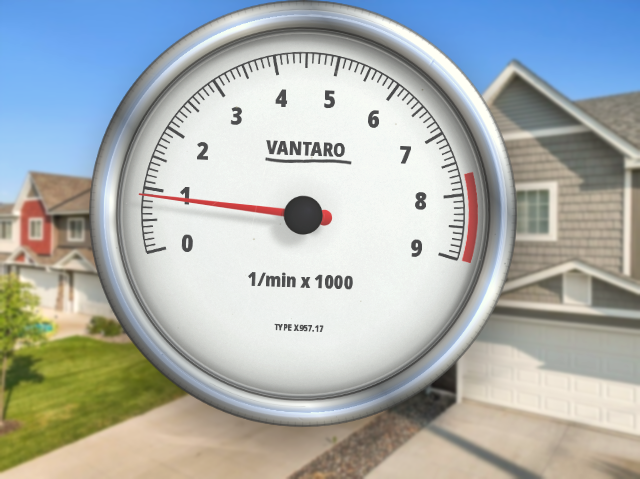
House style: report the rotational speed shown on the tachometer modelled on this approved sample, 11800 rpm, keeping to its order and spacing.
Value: 900 rpm
